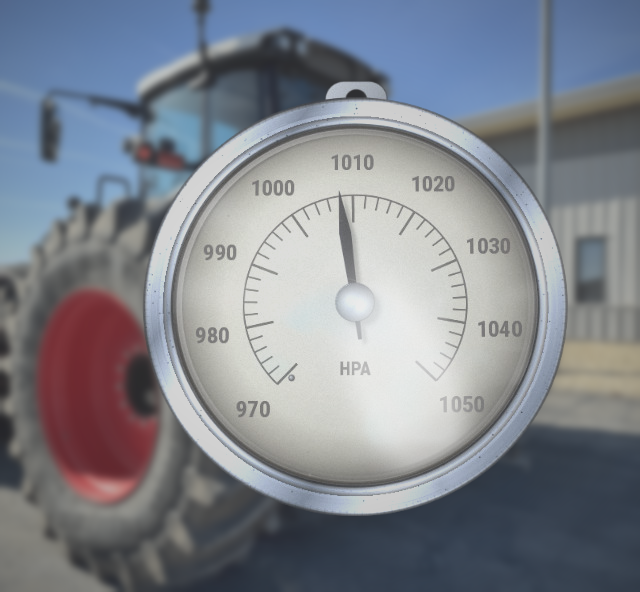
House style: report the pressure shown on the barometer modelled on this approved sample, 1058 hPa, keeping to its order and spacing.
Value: 1008 hPa
